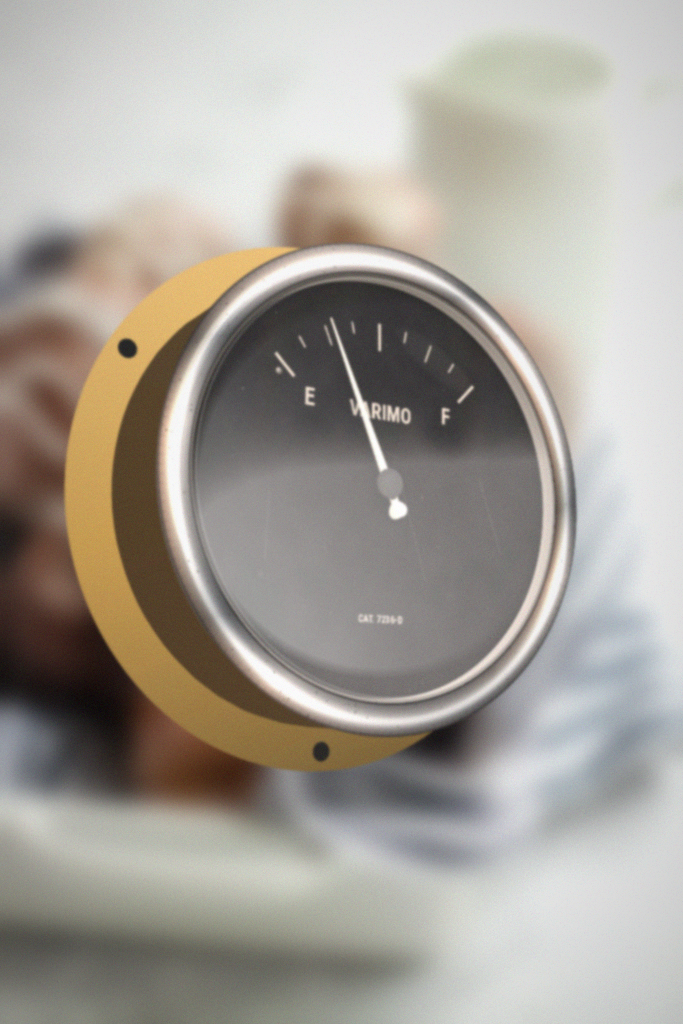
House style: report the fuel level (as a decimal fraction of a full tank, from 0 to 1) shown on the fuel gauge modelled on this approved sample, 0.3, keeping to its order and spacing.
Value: 0.25
